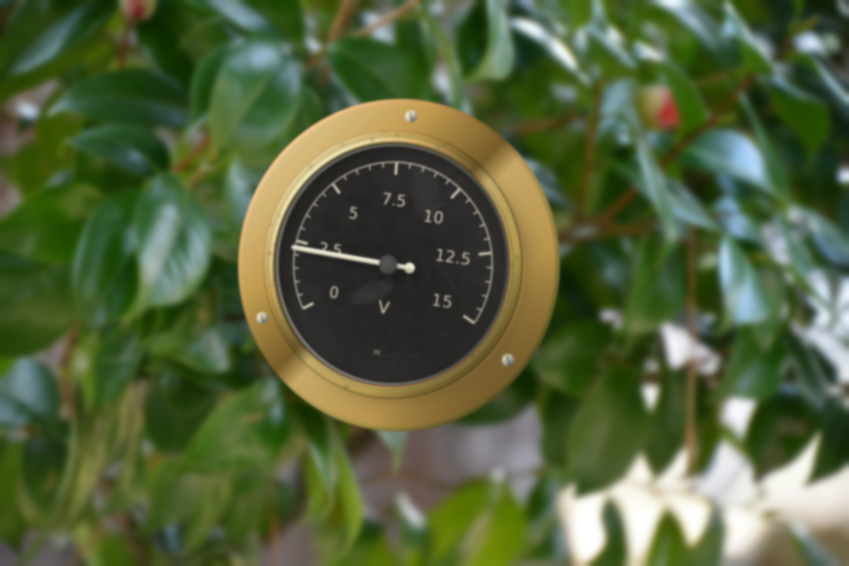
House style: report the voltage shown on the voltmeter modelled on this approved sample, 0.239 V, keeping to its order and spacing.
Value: 2.25 V
